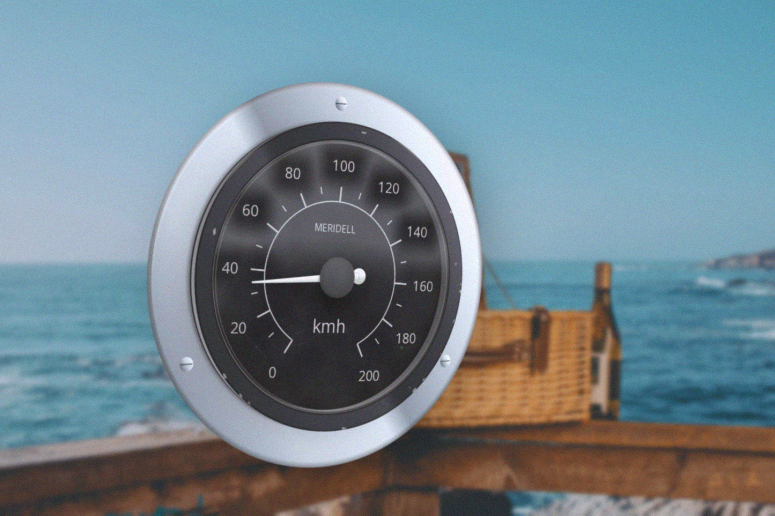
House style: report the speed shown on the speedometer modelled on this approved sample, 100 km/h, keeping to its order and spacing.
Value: 35 km/h
